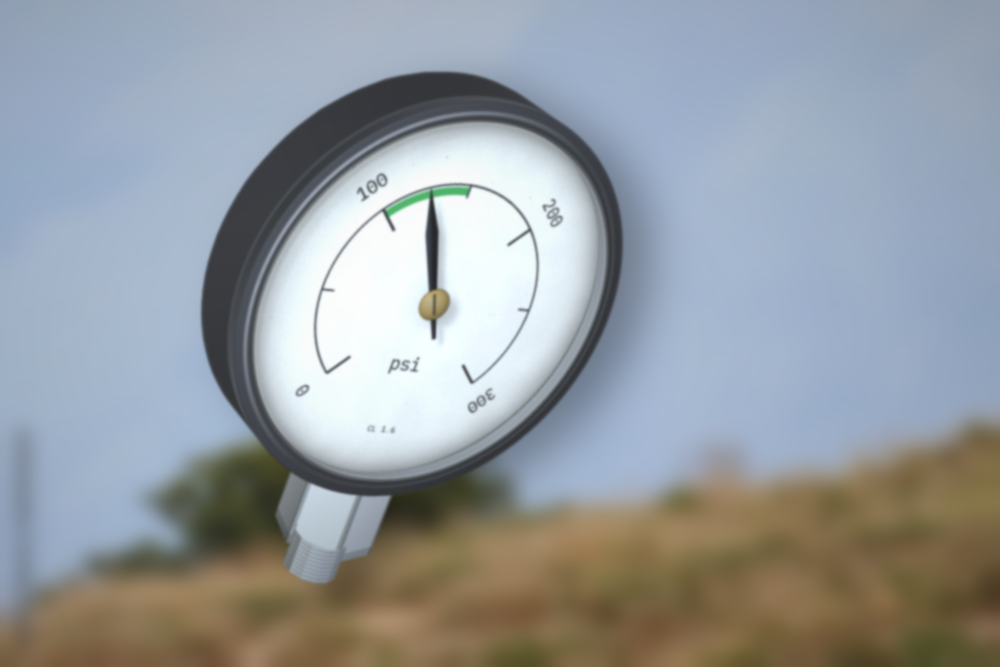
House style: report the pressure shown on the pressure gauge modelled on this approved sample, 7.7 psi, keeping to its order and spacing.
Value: 125 psi
